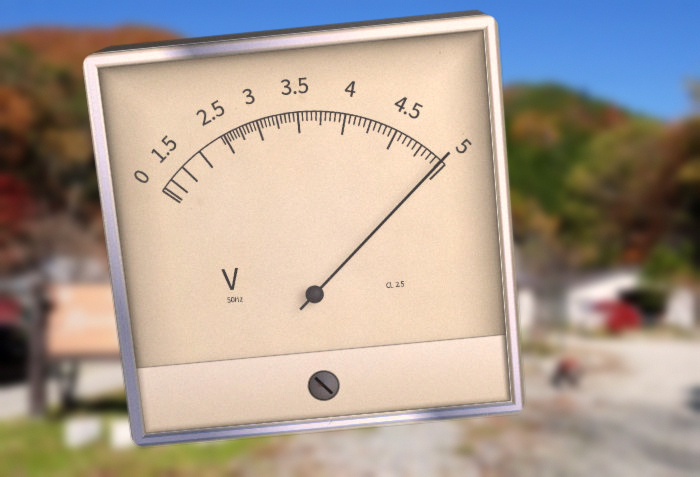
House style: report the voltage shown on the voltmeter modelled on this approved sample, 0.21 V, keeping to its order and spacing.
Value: 4.95 V
